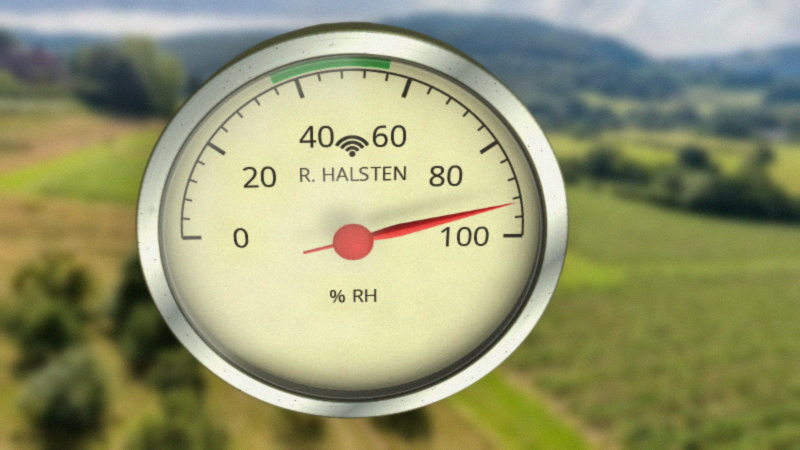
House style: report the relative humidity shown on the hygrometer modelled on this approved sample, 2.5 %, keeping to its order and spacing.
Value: 92 %
